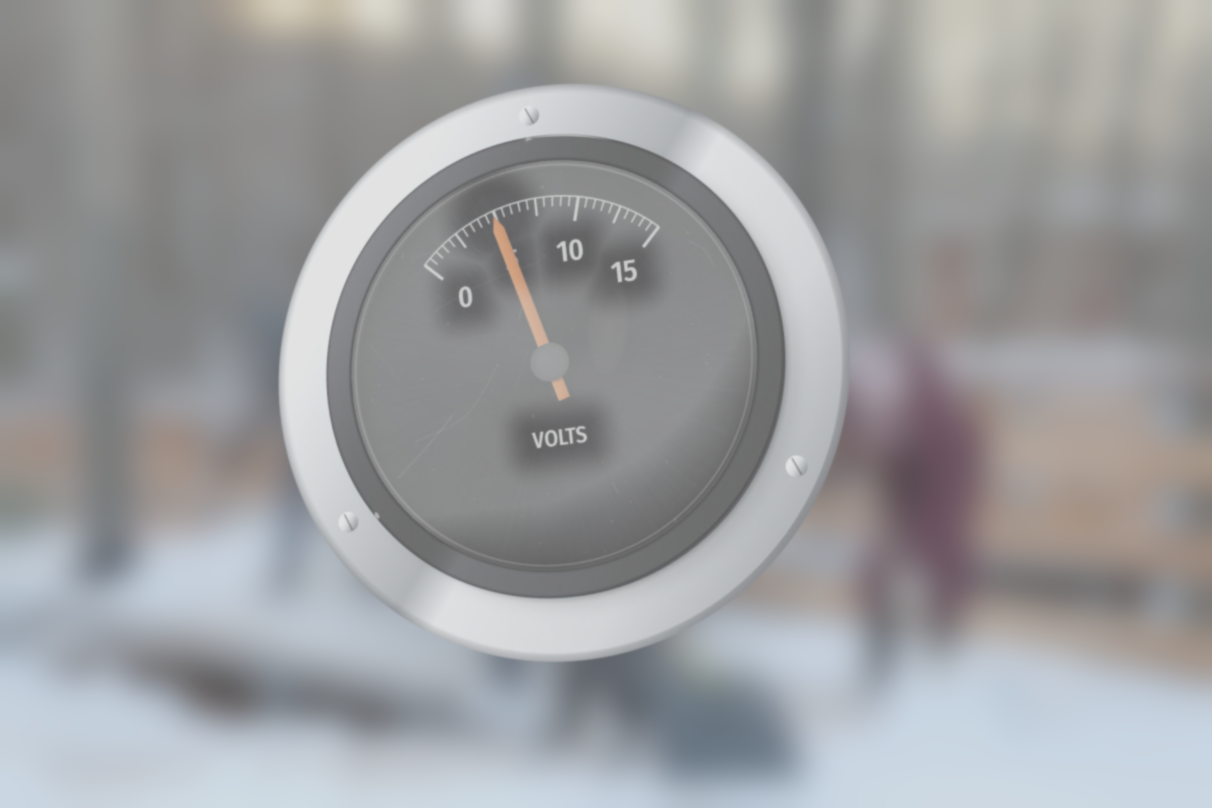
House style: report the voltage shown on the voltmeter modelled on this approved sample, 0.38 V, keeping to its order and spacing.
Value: 5 V
